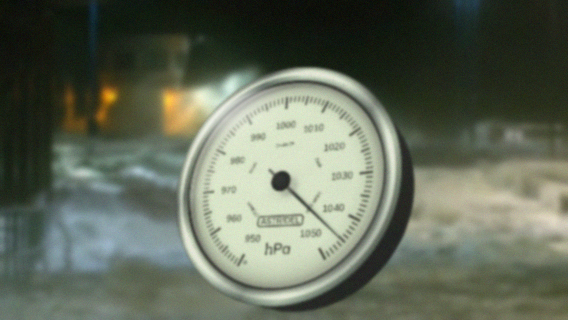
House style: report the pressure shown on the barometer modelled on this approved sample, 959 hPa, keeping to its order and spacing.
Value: 1045 hPa
